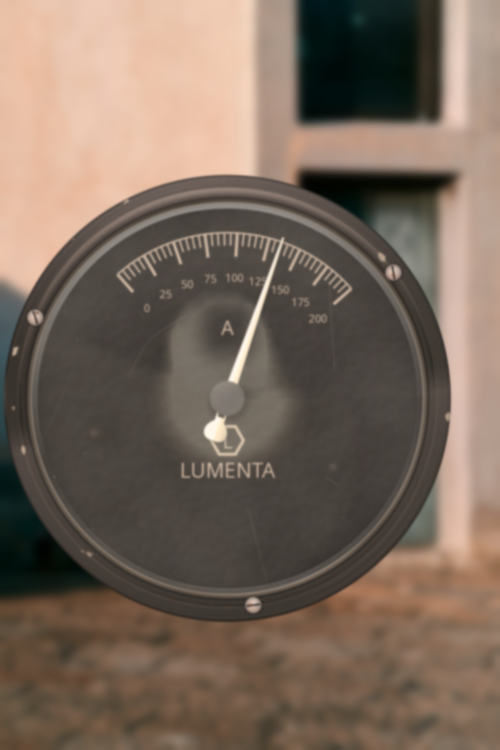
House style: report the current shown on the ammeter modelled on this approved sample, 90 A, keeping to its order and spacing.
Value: 135 A
